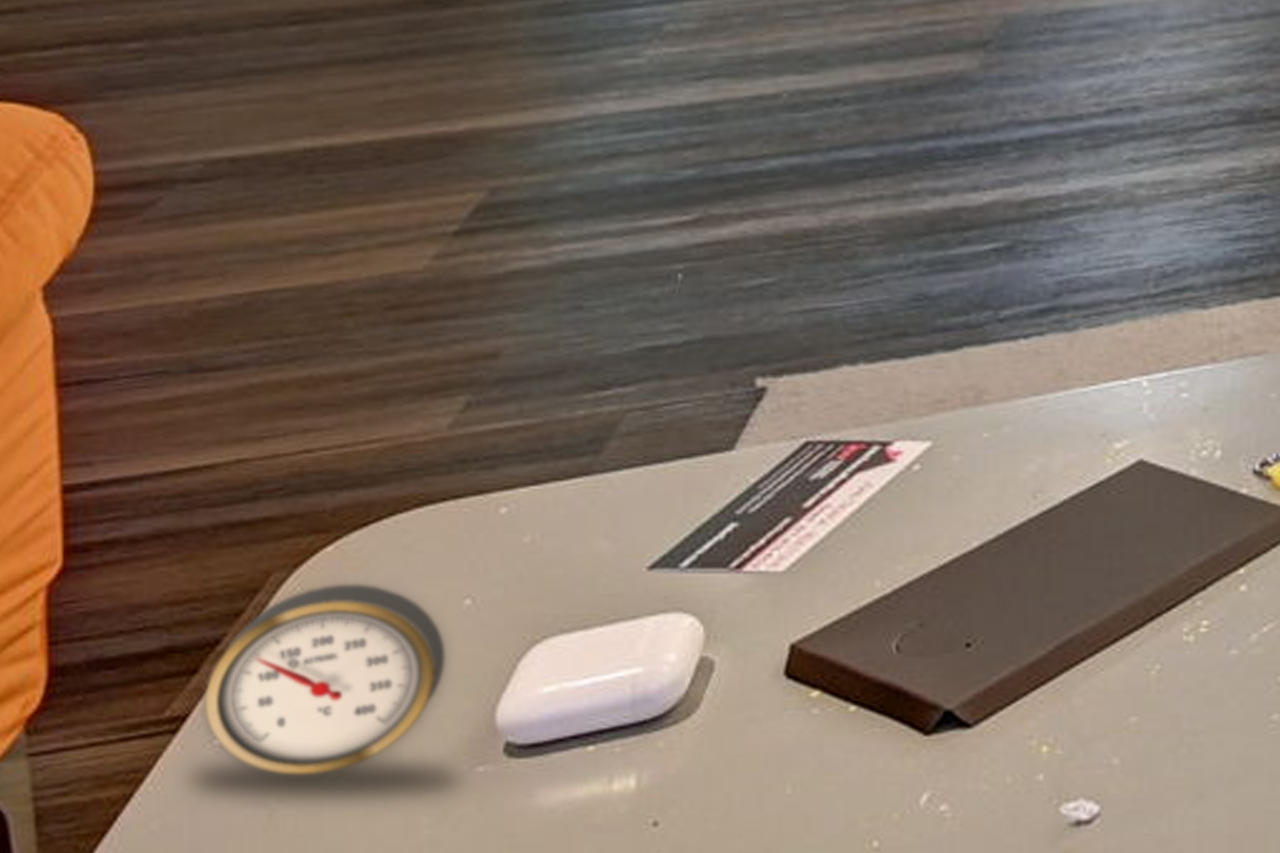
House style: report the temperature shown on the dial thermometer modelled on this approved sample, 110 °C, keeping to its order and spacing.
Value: 125 °C
